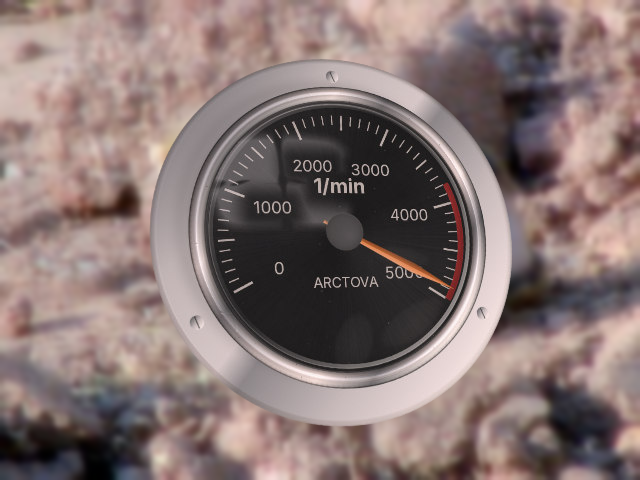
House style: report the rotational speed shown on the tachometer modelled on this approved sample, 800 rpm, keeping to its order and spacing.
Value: 4900 rpm
